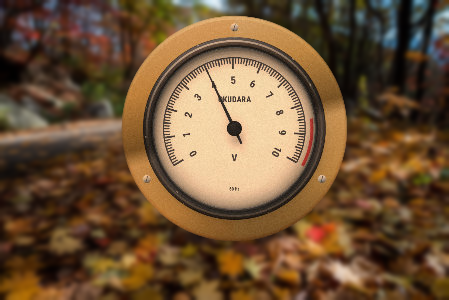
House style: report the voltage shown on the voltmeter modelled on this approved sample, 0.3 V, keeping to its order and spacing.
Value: 4 V
